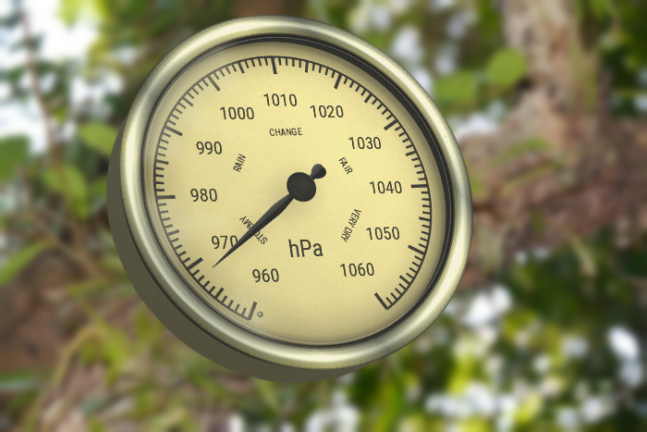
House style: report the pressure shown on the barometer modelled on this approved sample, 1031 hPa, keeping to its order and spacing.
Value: 968 hPa
